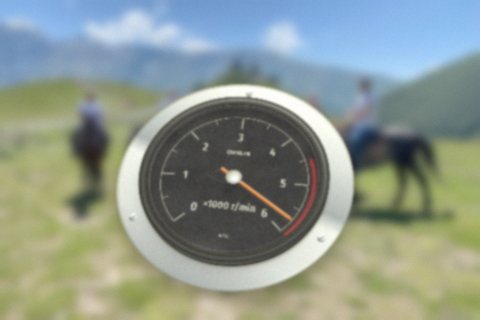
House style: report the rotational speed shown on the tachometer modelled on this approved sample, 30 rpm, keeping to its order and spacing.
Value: 5750 rpm
